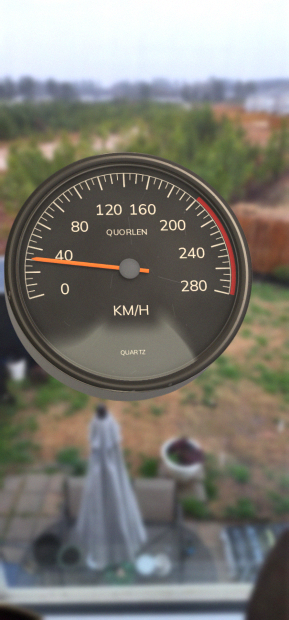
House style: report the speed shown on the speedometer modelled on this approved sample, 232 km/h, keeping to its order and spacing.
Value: 30 km/h
